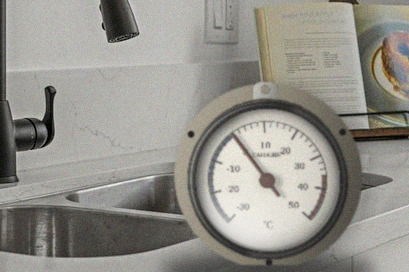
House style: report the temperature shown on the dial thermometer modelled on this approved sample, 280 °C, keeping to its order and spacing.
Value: 0 °C
